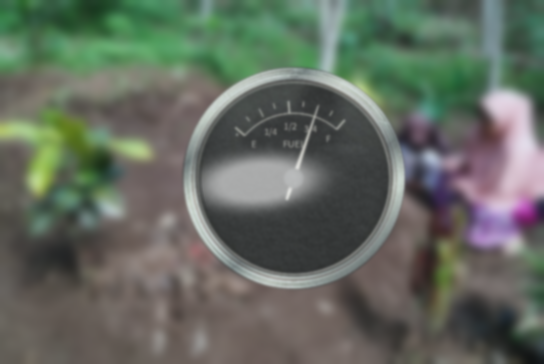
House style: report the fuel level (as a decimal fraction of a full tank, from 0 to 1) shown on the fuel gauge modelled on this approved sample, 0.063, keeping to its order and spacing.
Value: 0.75
